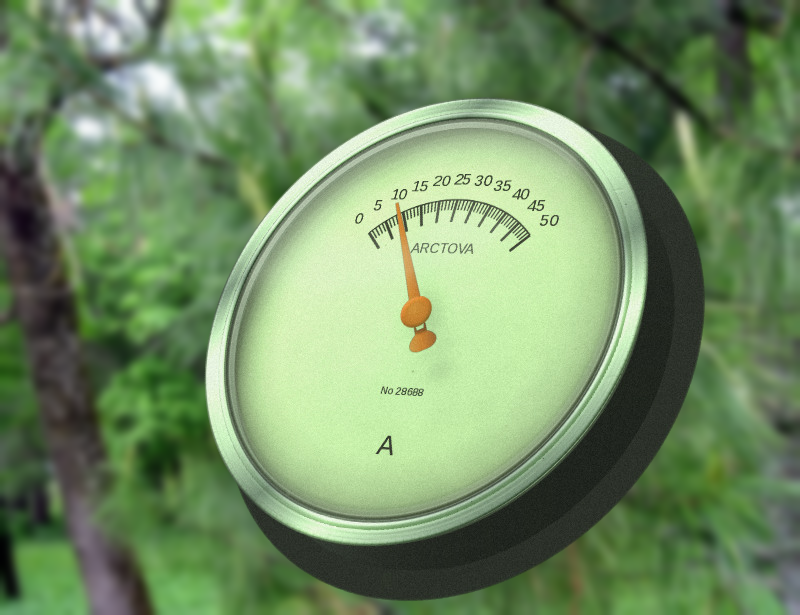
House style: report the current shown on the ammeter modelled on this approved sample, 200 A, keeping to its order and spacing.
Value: 10 A
